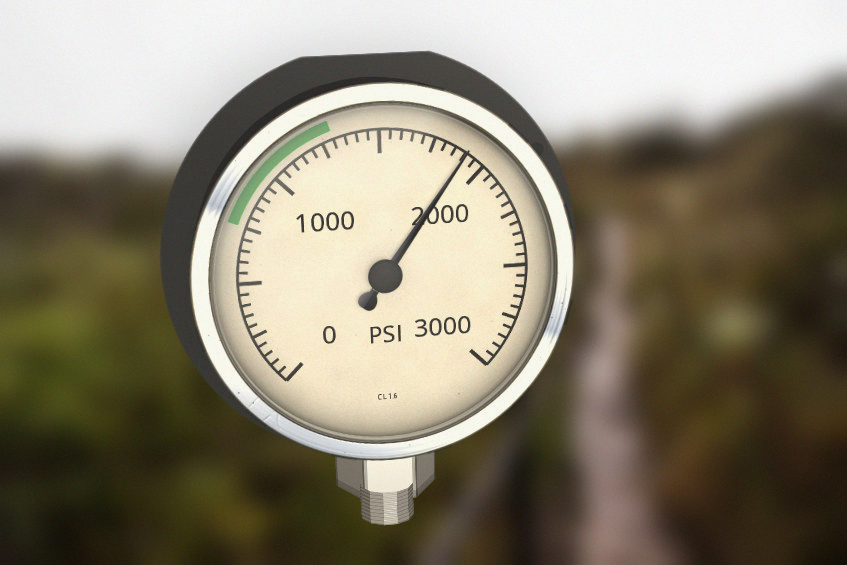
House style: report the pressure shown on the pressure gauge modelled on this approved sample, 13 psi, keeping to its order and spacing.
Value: 1900 psi
